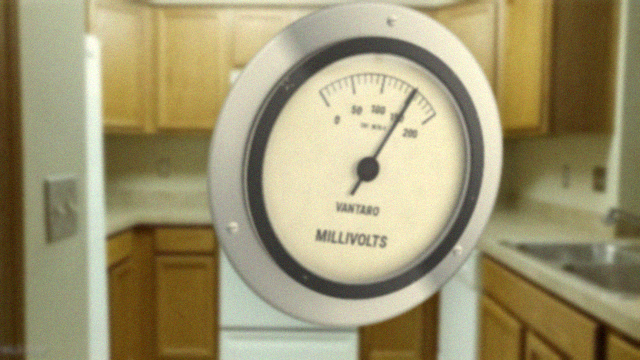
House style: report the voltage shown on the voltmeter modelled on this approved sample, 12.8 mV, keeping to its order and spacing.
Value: 150 mV
